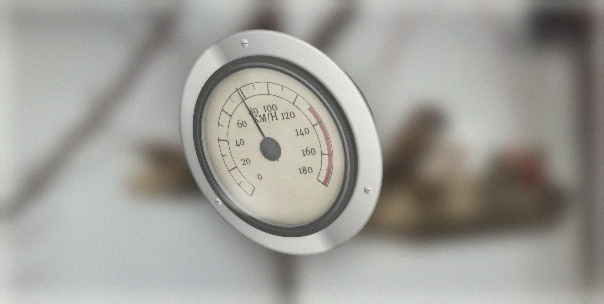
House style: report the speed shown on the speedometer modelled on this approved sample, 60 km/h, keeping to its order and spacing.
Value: 80 km/h
